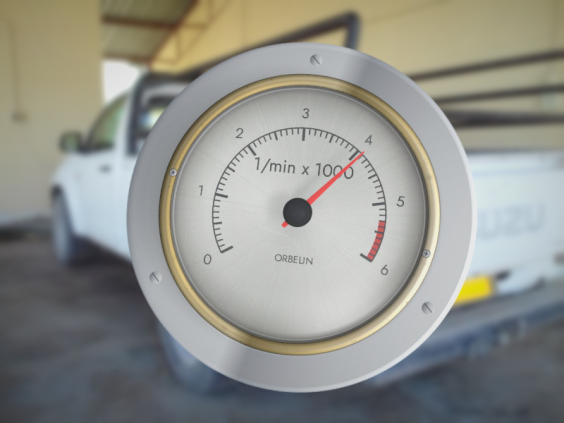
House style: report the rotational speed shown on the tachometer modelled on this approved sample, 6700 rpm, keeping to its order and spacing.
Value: 4100 rpm
